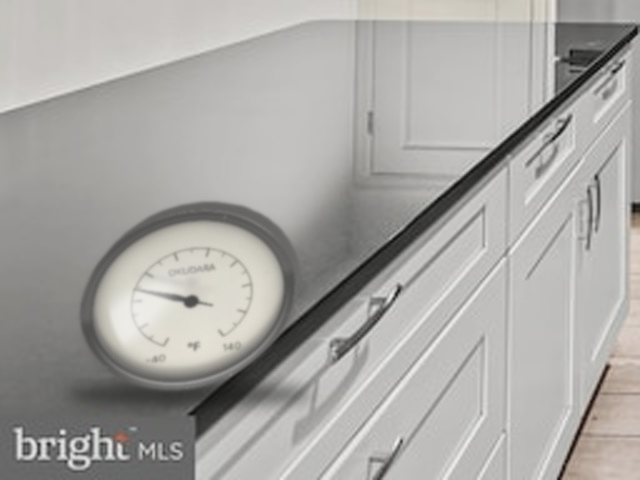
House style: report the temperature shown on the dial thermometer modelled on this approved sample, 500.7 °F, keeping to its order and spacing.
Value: 10 °F
